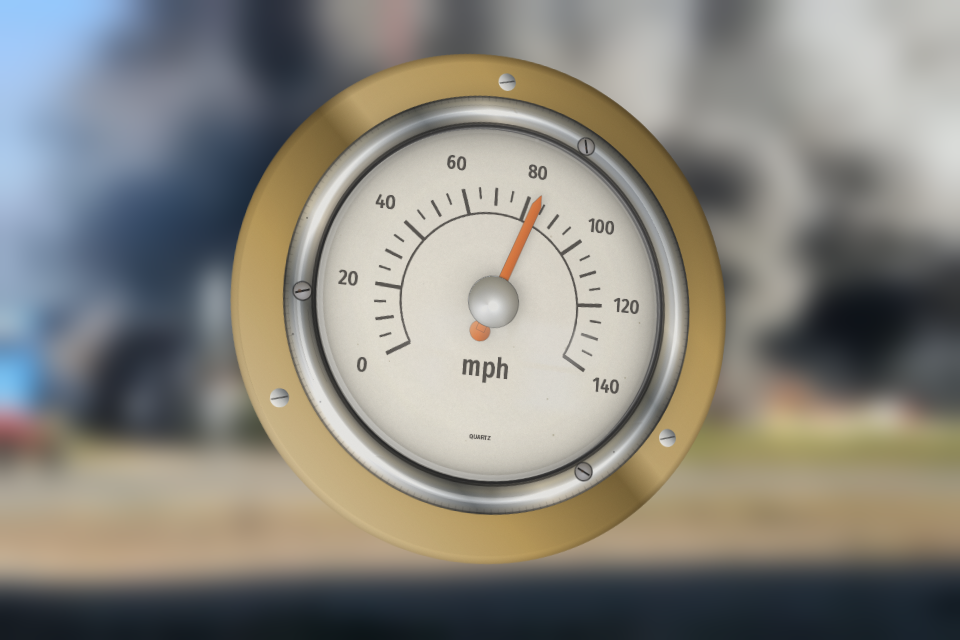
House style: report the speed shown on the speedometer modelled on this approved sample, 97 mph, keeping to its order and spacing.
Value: 82.5 mph
